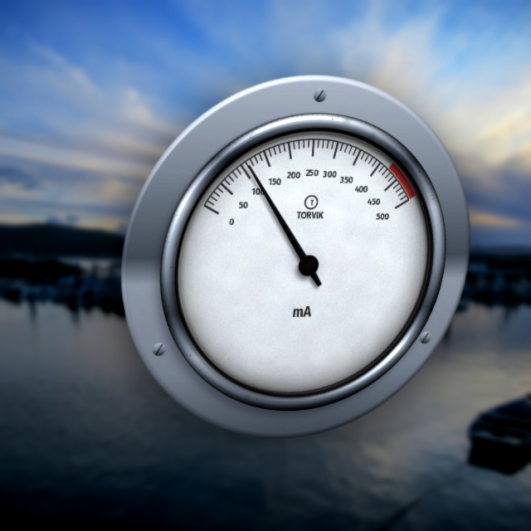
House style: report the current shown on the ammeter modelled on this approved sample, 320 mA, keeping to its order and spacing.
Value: 110 mA
